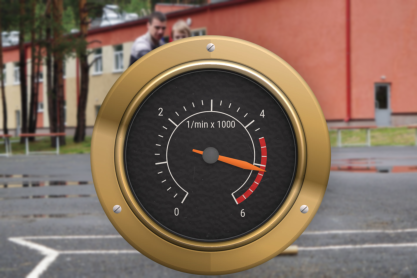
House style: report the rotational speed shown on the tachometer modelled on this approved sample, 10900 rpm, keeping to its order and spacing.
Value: 5100 rpm
